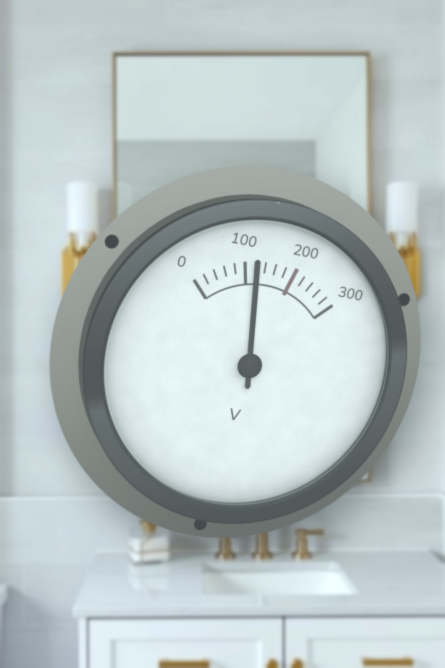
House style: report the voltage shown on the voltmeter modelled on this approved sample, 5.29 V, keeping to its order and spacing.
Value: 120 V
